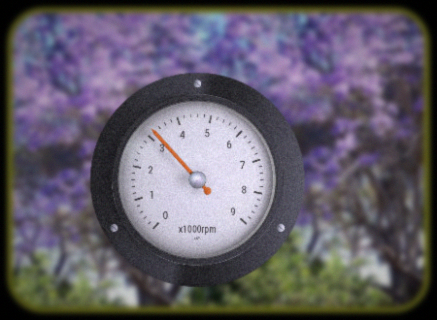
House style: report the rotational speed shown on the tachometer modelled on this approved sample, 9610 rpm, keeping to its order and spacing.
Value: 3200 rpm
